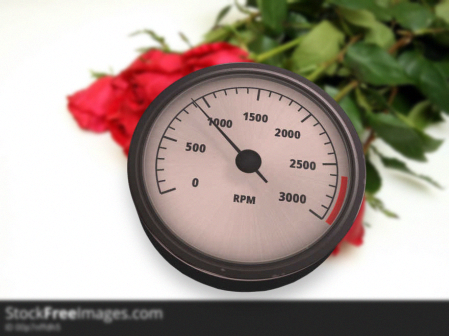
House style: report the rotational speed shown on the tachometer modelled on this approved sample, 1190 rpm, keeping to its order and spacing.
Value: 900 rpm
